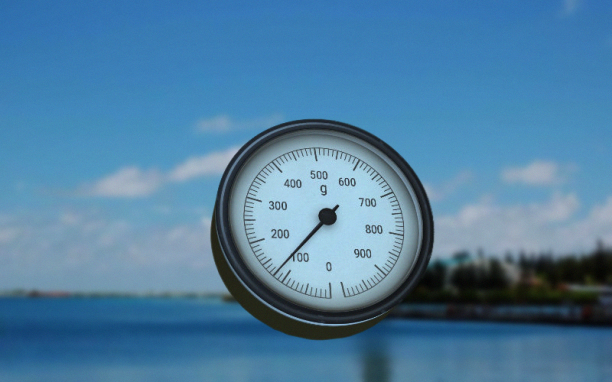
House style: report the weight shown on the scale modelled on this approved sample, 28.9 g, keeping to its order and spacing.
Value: 120 g
